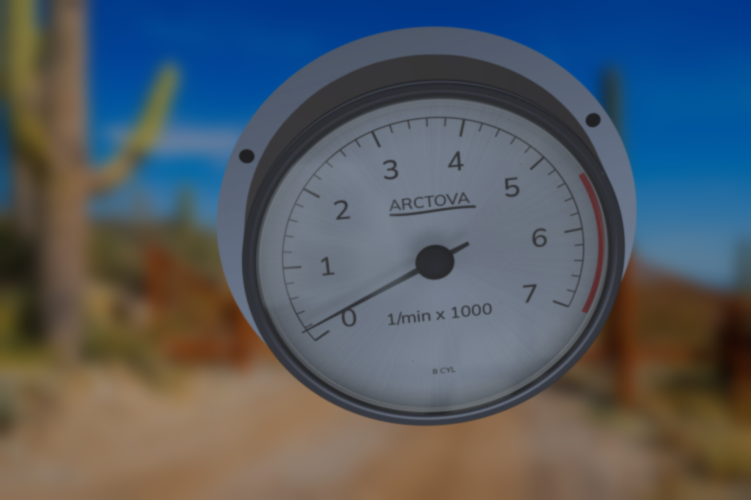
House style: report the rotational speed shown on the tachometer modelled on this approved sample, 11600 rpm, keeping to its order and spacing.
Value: 200 rpm
